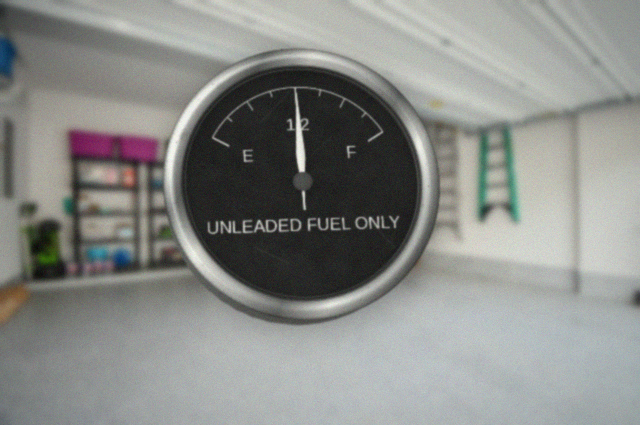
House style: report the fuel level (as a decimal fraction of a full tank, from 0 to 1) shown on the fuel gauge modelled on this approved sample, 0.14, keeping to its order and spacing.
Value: 0.5
